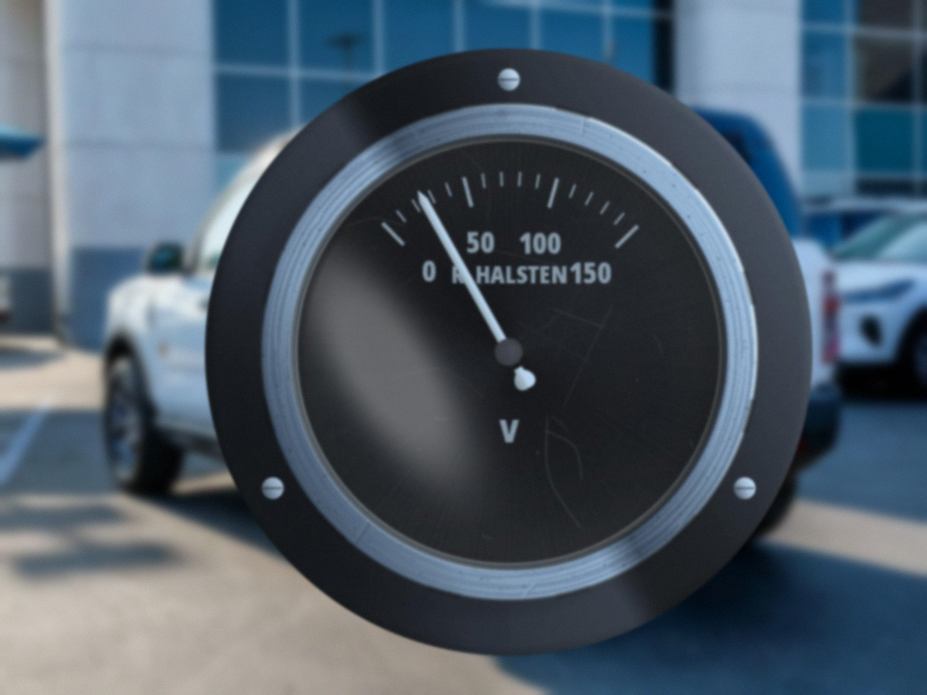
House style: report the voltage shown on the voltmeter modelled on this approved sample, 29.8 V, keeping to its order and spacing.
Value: 25 V
